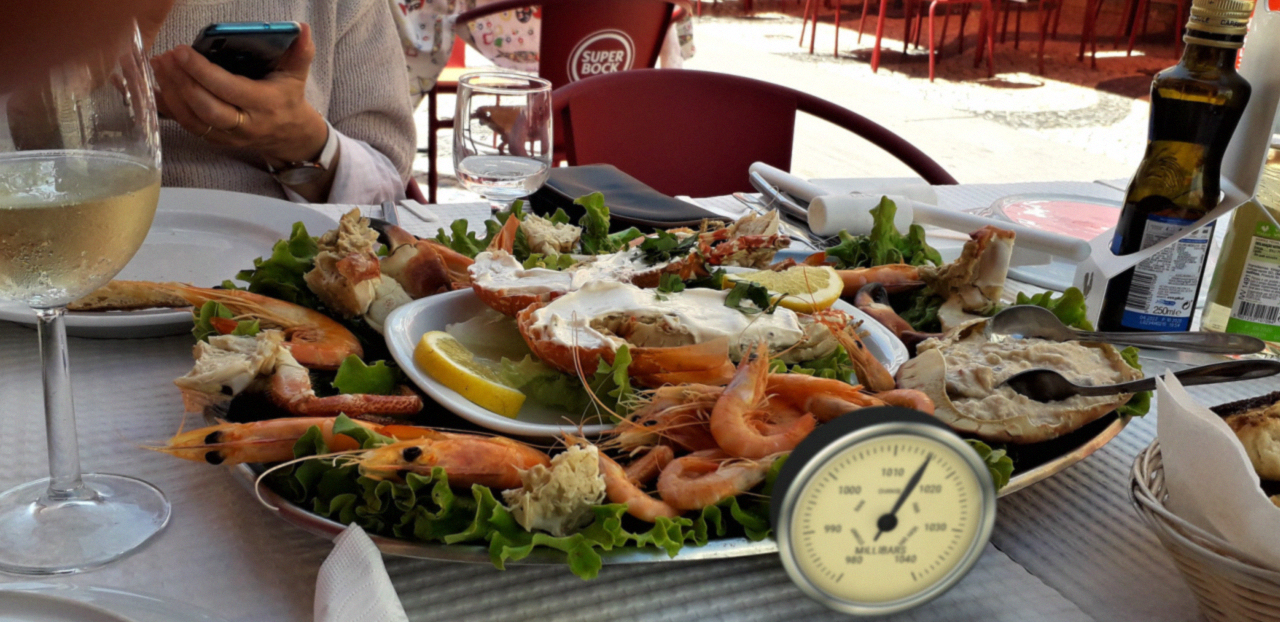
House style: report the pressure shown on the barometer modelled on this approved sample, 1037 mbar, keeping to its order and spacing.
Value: 1015 mbar
